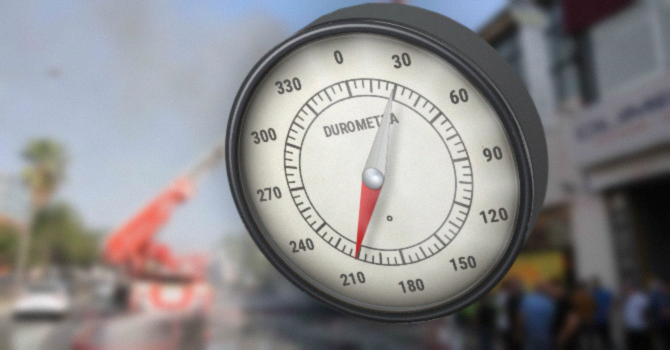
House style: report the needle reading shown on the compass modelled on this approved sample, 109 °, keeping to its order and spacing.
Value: 210 °
